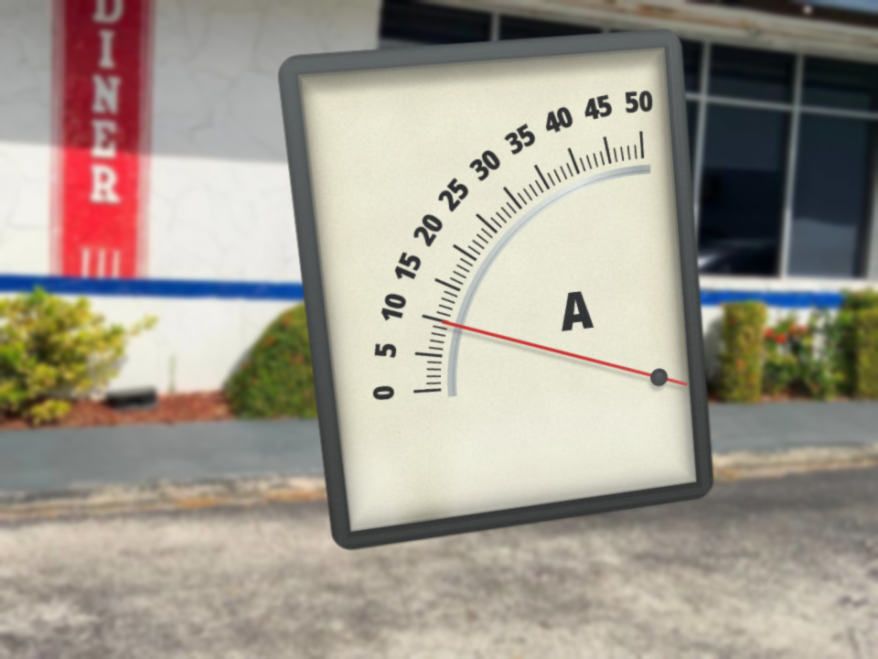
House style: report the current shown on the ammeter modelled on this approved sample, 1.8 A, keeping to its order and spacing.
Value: 10 A
